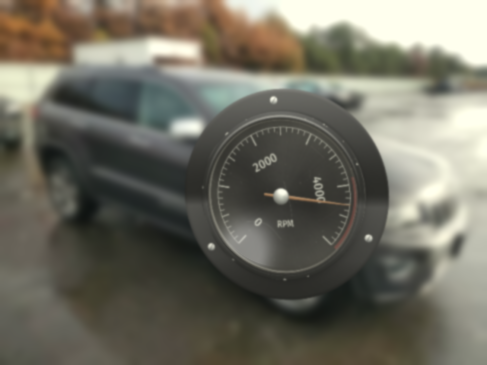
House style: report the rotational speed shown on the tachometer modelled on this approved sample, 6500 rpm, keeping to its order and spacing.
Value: 4300 rpm
